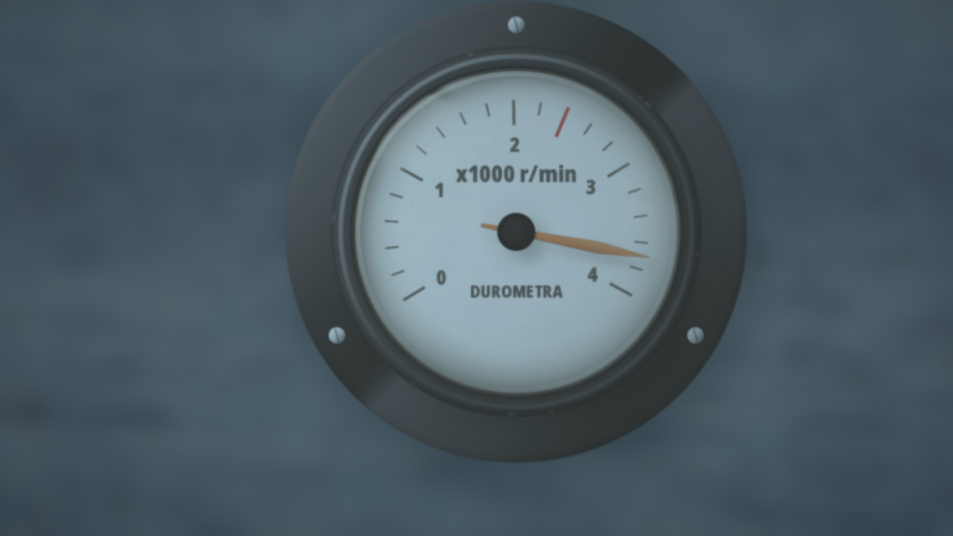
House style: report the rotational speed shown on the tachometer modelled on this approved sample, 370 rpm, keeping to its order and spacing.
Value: 3700 rpm
